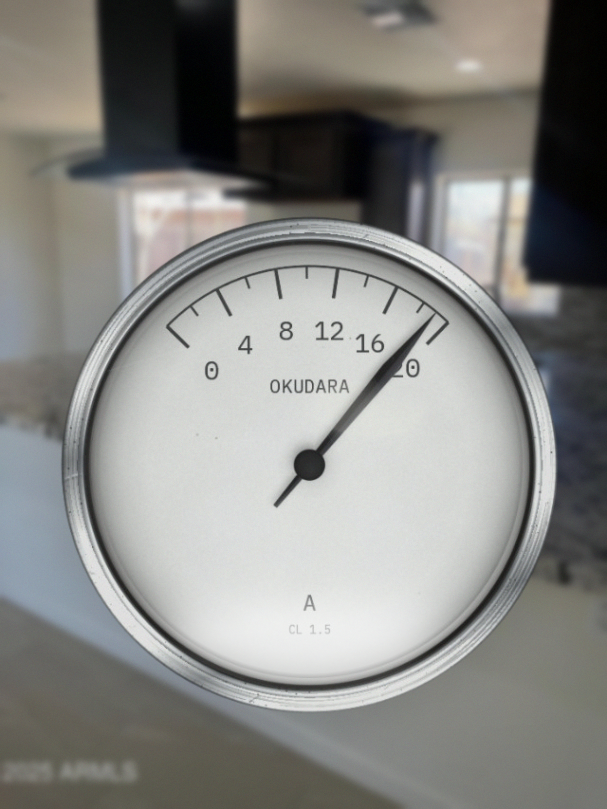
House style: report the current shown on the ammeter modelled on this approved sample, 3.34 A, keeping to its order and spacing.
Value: 19 A
